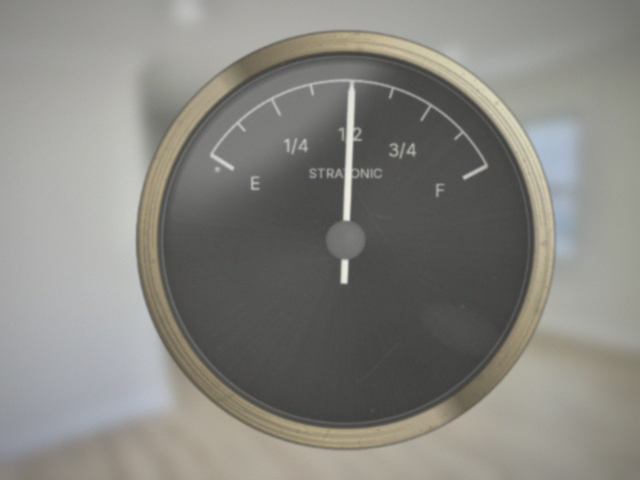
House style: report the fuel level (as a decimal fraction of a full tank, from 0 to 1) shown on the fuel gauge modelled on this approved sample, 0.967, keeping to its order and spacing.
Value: 0.5
